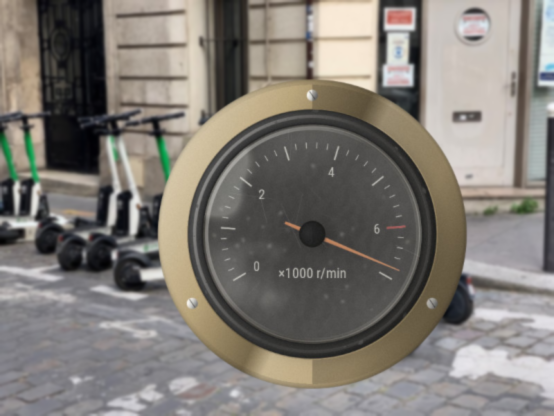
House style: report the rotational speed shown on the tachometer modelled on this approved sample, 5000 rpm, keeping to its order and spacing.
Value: 6800 rpm
